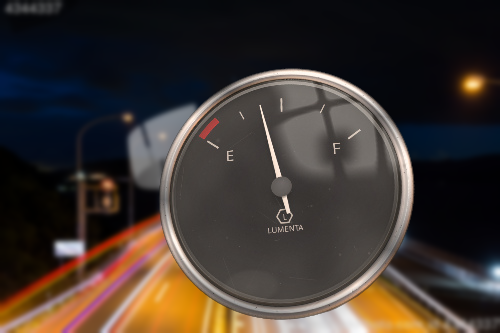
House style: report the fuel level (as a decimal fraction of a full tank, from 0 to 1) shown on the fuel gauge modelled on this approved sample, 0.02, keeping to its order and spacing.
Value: 0.375
